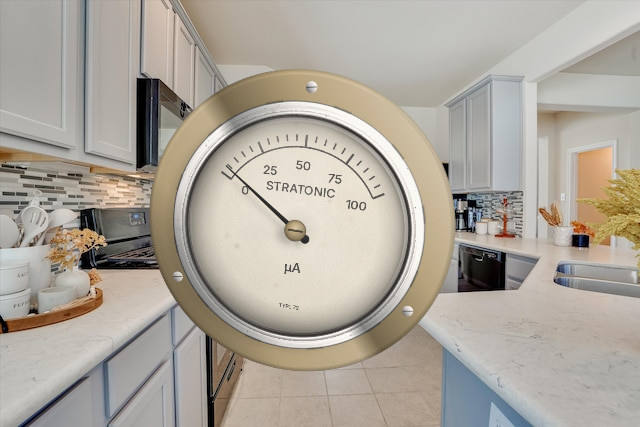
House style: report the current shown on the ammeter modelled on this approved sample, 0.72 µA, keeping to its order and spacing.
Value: 5 µA
